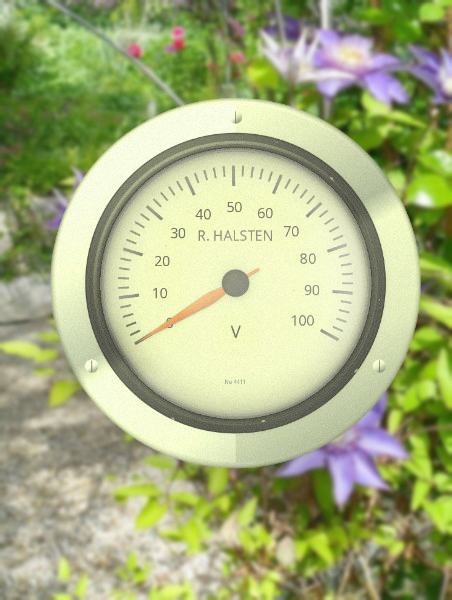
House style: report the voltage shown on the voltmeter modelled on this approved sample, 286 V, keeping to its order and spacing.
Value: 0 V
